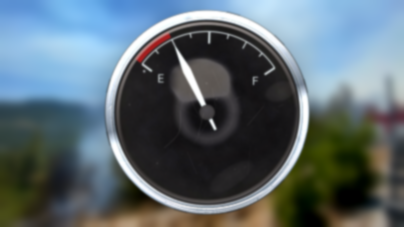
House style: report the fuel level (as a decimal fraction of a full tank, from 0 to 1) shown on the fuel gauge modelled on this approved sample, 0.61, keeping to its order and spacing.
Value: 0.25
